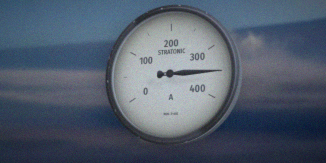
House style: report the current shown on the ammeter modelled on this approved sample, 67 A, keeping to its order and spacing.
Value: 350 A
